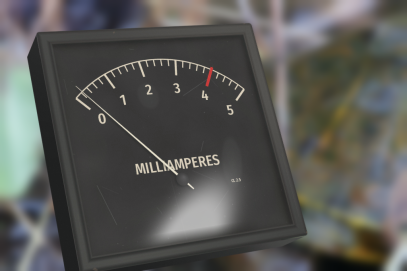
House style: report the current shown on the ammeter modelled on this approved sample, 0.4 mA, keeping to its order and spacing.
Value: 0.2 mA
